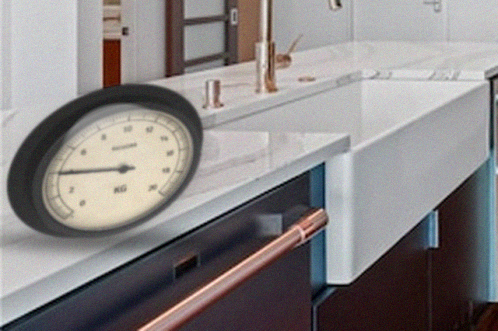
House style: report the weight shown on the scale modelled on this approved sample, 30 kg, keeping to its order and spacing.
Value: 4 kg
